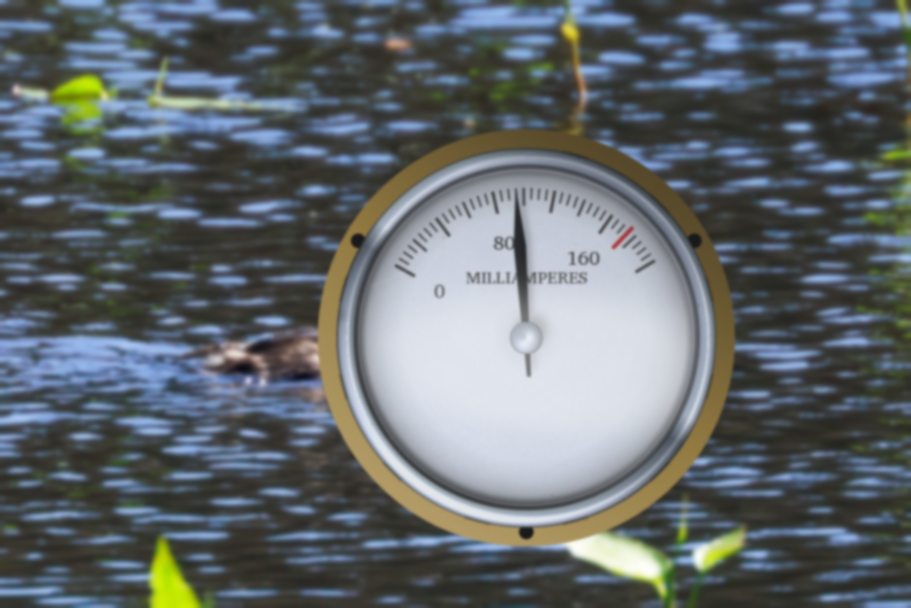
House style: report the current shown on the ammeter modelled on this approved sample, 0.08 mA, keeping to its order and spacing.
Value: 95 mA
